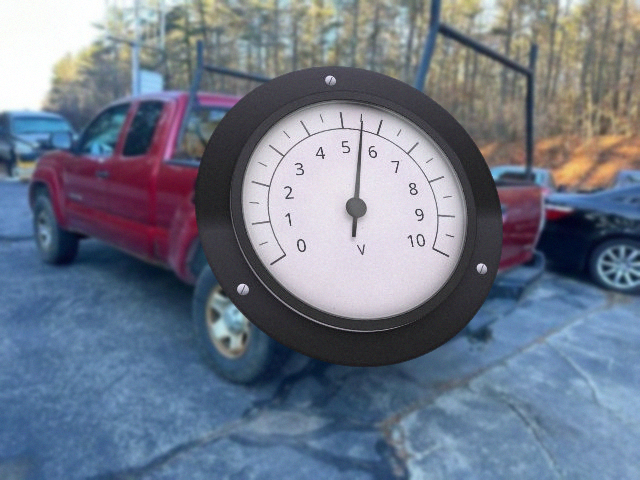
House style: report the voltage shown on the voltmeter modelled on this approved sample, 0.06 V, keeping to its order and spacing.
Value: 5.5 V
